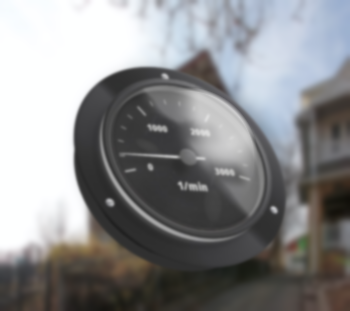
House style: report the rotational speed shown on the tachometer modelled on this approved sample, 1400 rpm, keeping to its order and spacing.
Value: 200 rpm
